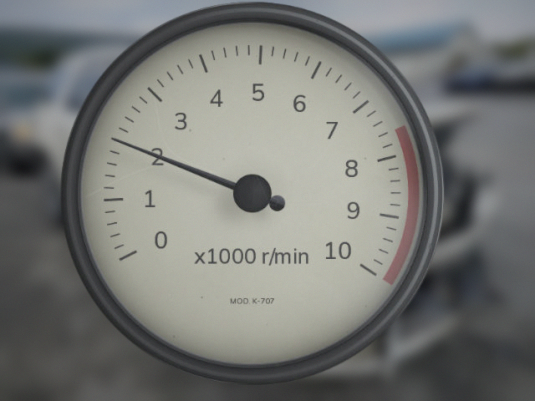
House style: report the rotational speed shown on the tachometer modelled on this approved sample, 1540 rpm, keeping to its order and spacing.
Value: 2000 rpm
